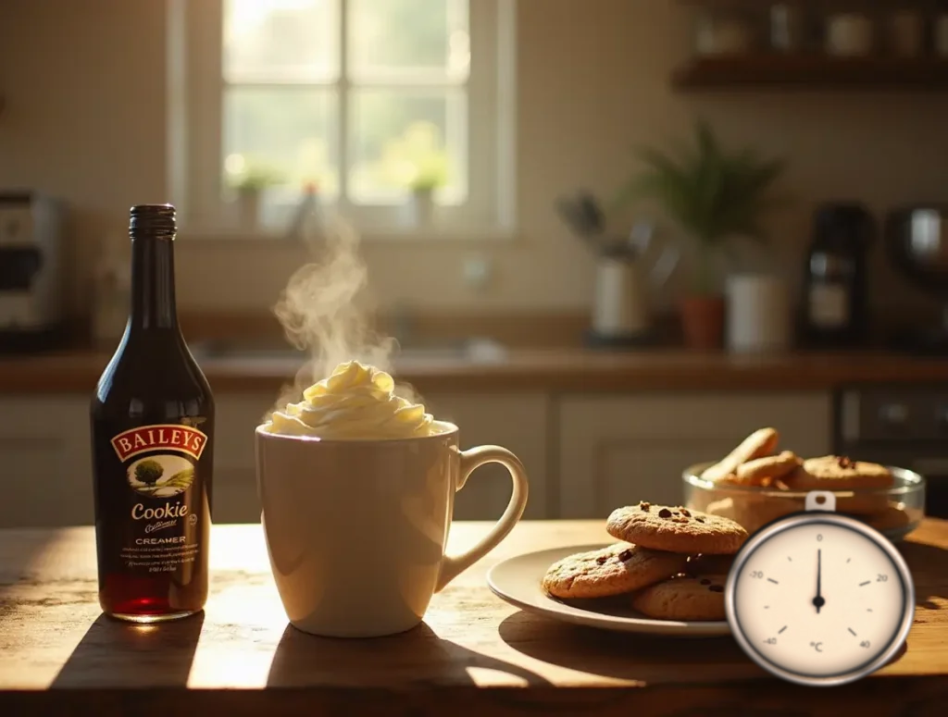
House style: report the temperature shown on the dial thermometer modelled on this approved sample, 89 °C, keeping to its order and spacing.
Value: 0 °C
